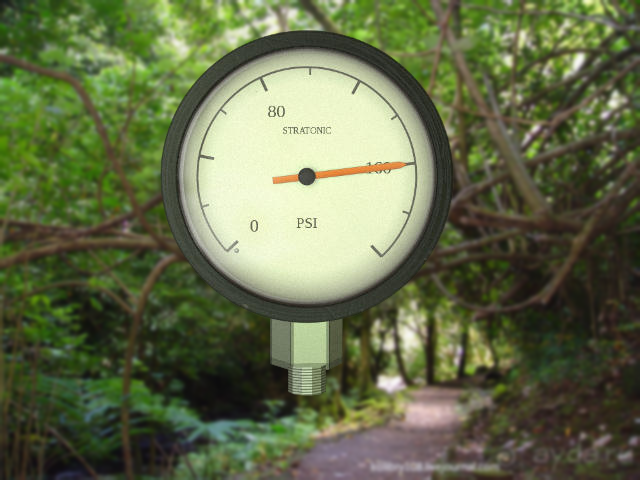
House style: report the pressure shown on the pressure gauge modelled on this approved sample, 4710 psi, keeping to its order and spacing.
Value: 160 psi
